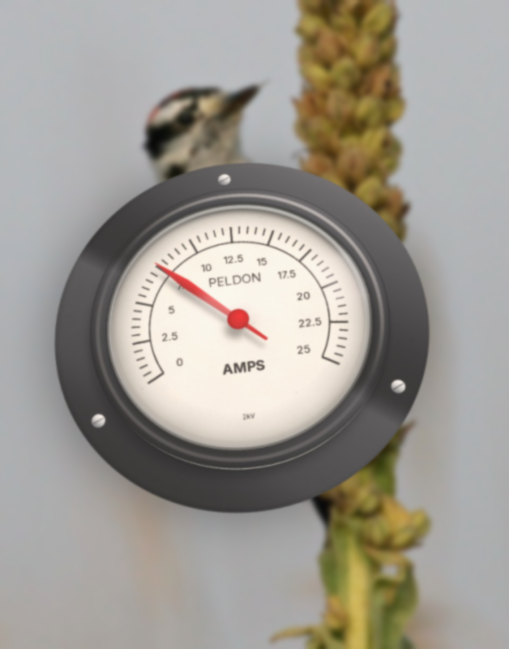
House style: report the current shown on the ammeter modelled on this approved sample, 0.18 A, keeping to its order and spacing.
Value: 7.5 A
